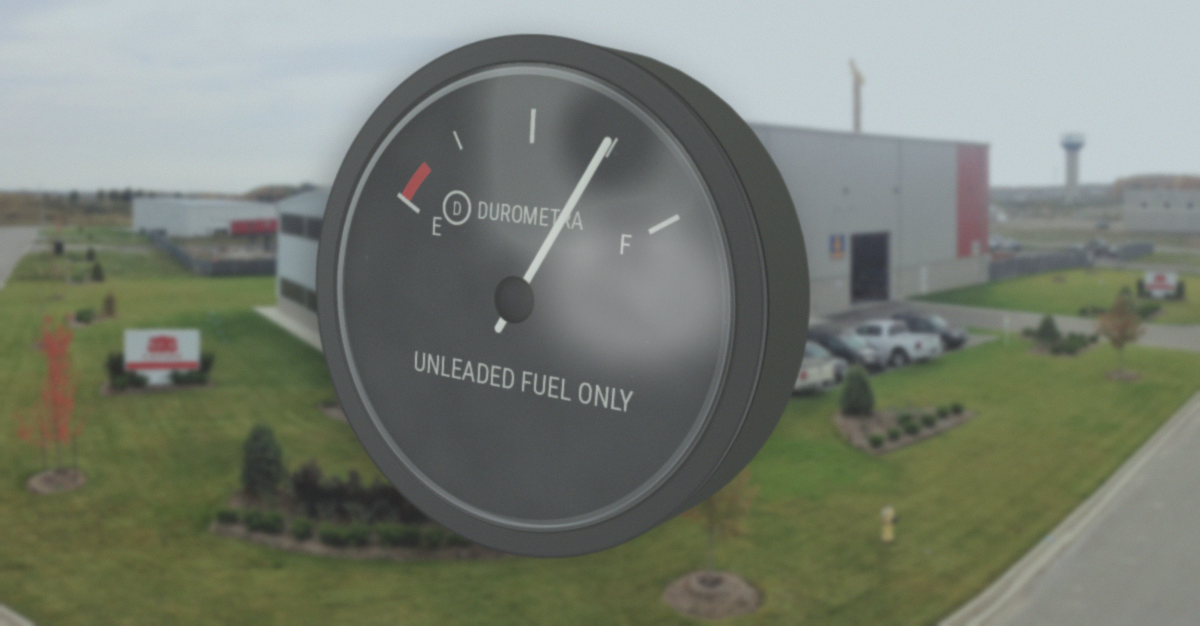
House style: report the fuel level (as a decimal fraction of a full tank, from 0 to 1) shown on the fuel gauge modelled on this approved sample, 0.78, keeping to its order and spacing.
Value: 0.75
